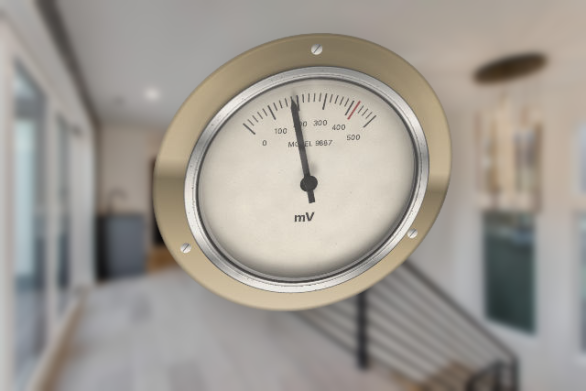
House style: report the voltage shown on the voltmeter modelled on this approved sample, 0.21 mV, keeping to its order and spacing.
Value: 180 mV
